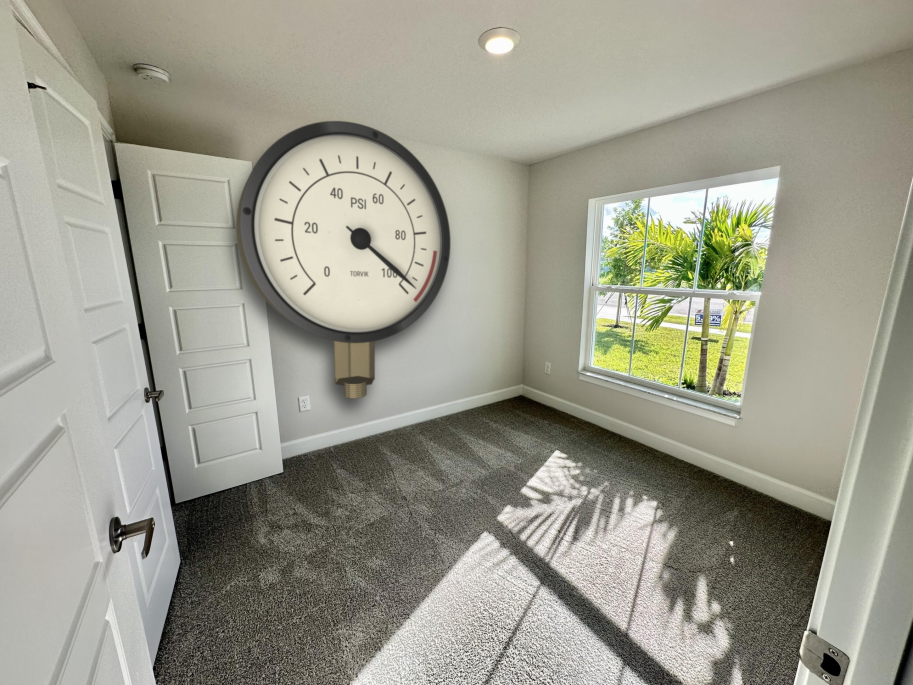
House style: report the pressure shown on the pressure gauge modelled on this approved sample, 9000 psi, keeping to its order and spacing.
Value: 97.5 psi
